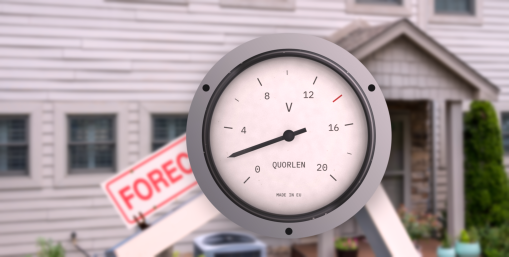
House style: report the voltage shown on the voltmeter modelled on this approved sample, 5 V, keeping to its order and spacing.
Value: 2 V
